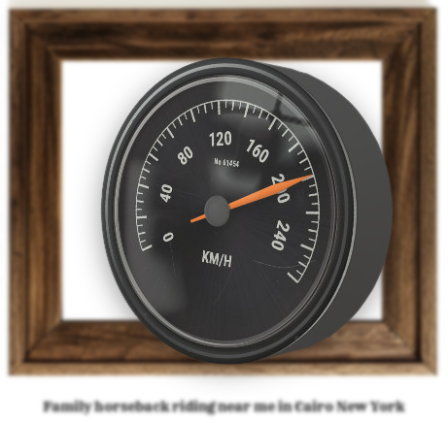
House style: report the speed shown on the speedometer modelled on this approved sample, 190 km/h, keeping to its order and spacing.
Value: 200 km/h
